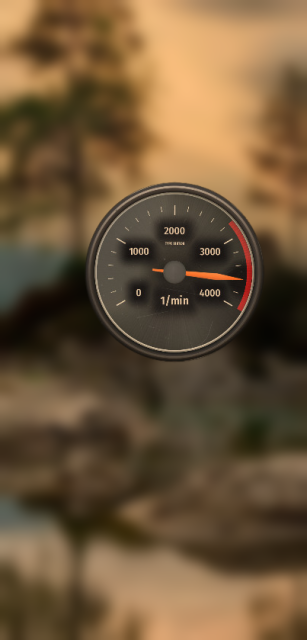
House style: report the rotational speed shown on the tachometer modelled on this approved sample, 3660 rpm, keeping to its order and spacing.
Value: 3600 rpm
